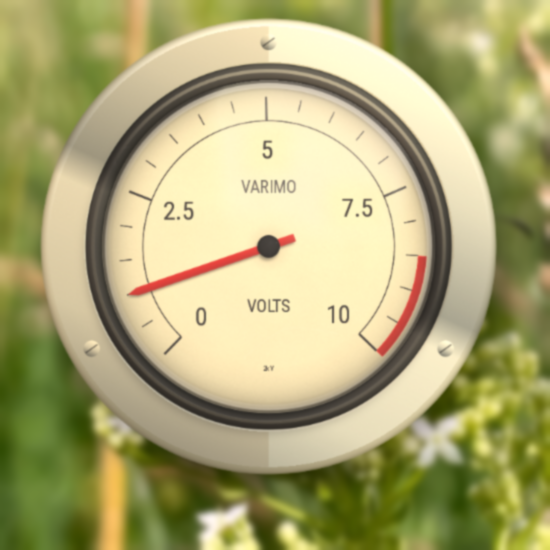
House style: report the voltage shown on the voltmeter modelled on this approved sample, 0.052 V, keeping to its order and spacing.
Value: 1 V
